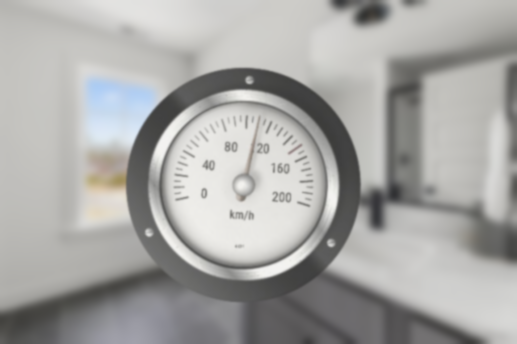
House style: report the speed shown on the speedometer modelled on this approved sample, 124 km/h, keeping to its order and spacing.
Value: 110 km/h
